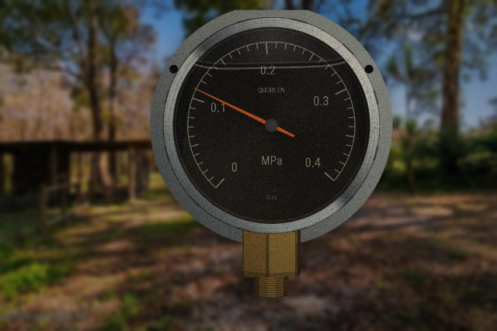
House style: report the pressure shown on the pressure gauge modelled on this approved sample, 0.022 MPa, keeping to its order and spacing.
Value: 0.11 MPa
